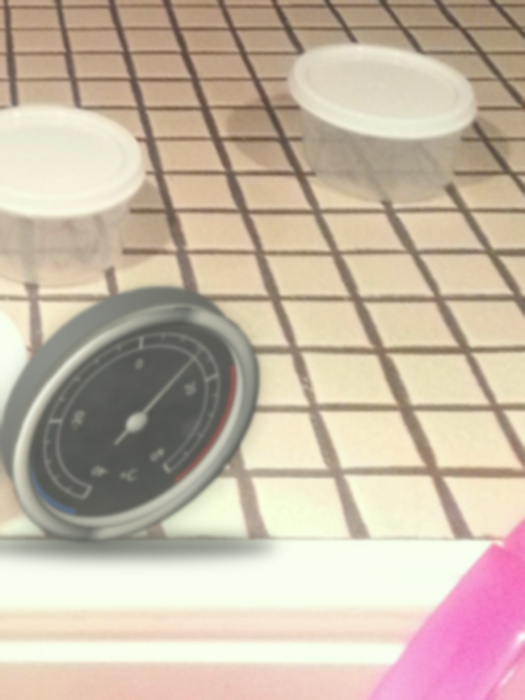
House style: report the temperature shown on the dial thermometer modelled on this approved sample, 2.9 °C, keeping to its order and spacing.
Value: 12 °C
